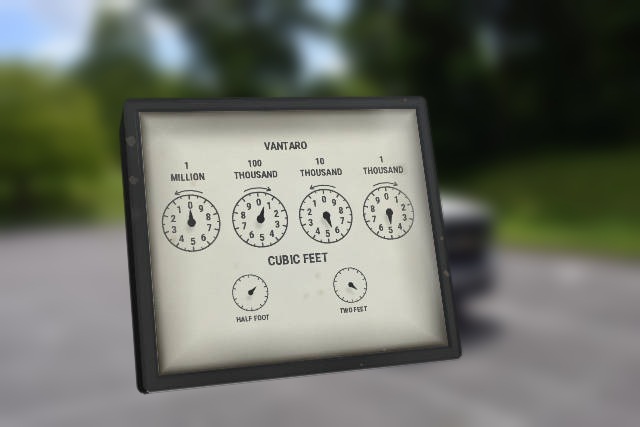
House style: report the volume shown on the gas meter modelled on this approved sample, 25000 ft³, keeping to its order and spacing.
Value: 5500 ft³
